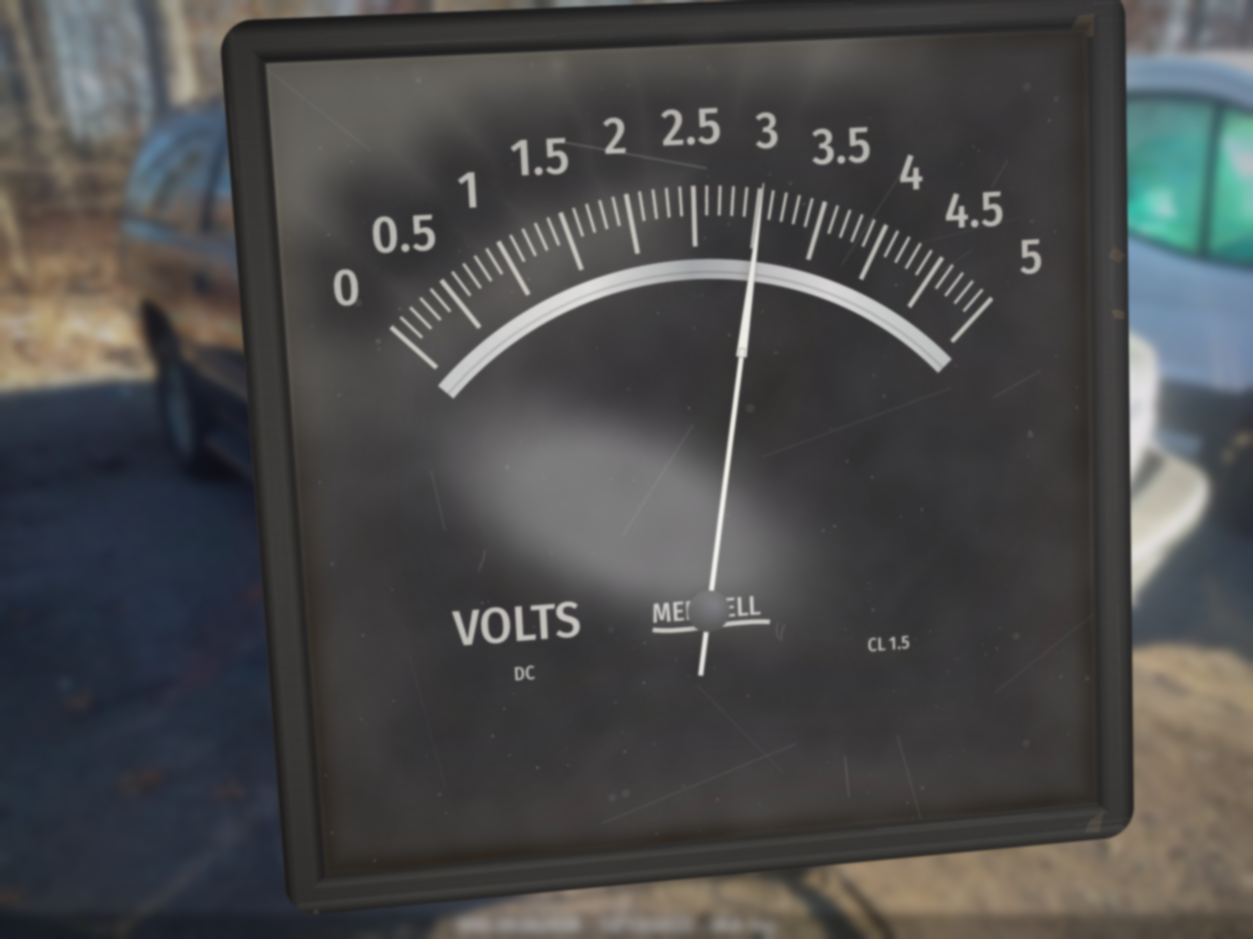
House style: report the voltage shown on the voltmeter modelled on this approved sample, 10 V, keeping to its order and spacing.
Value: 3 V
